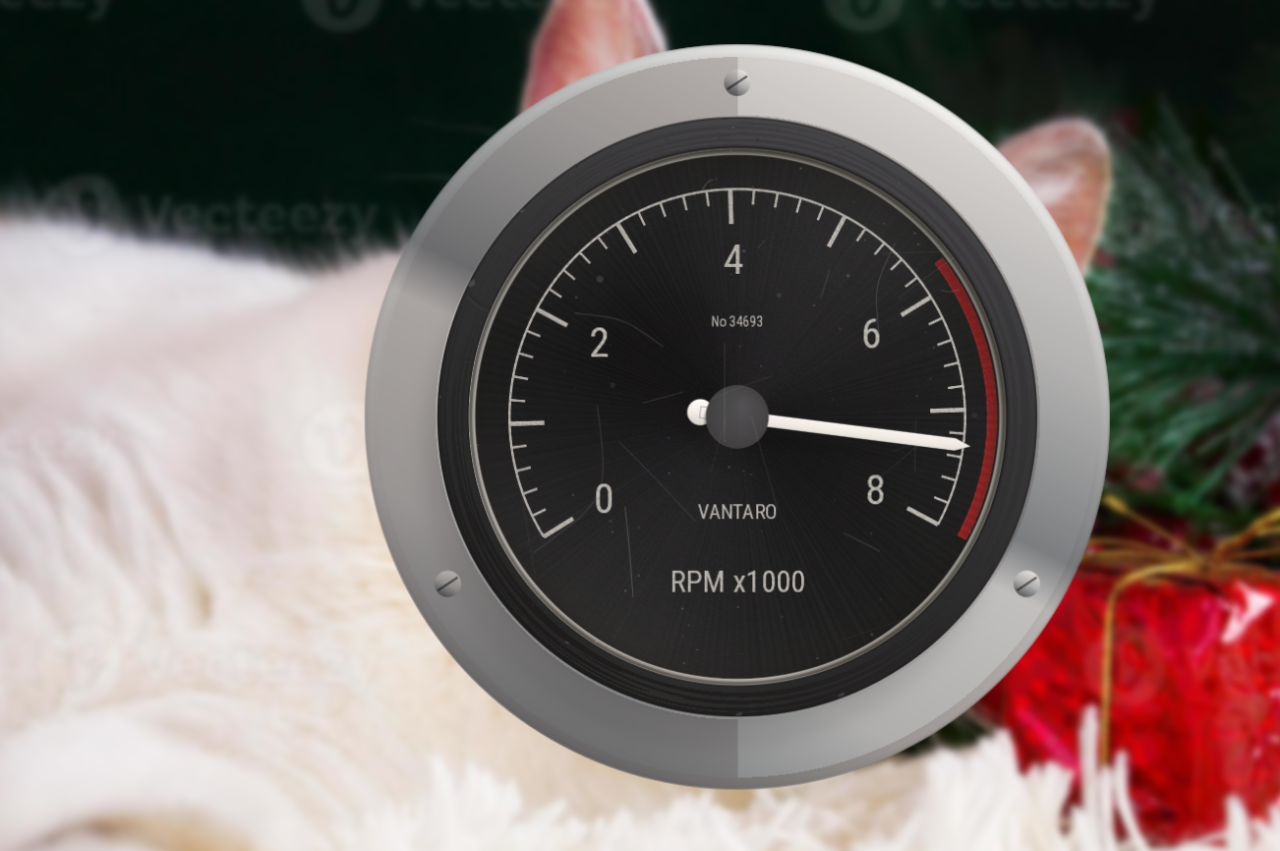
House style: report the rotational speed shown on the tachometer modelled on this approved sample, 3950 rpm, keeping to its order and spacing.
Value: 7300 rpm
